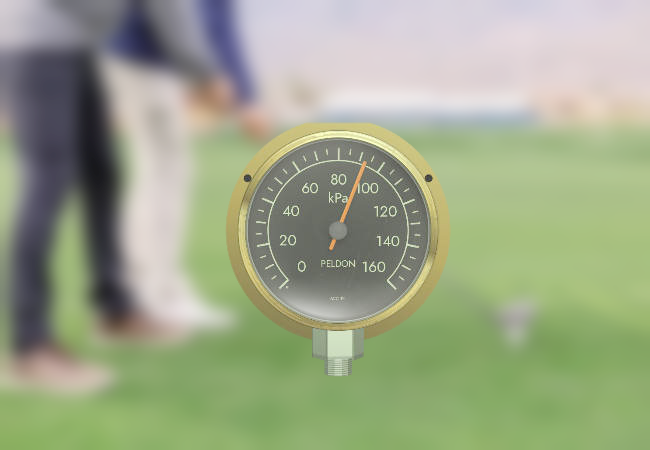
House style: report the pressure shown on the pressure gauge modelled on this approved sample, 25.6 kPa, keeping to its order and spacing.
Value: 92.5 kPa
